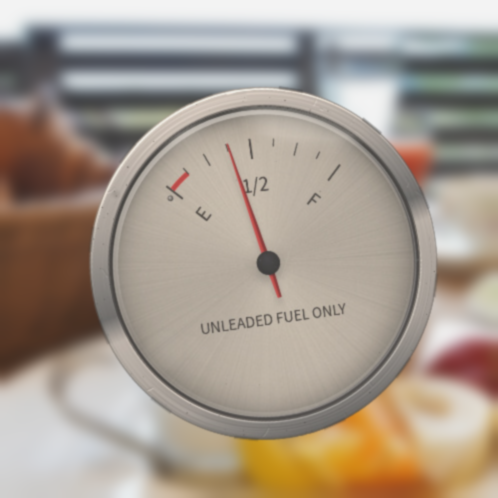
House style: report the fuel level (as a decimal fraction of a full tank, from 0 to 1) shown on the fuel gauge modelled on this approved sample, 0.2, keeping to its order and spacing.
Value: 0.375
